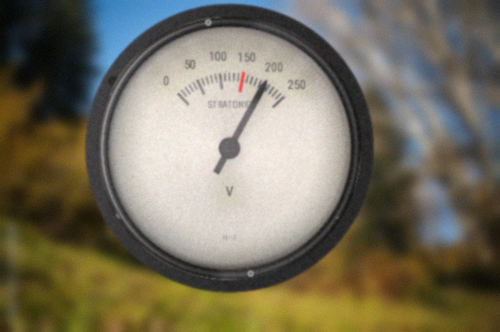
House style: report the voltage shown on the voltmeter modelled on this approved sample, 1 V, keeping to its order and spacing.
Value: 200 V
